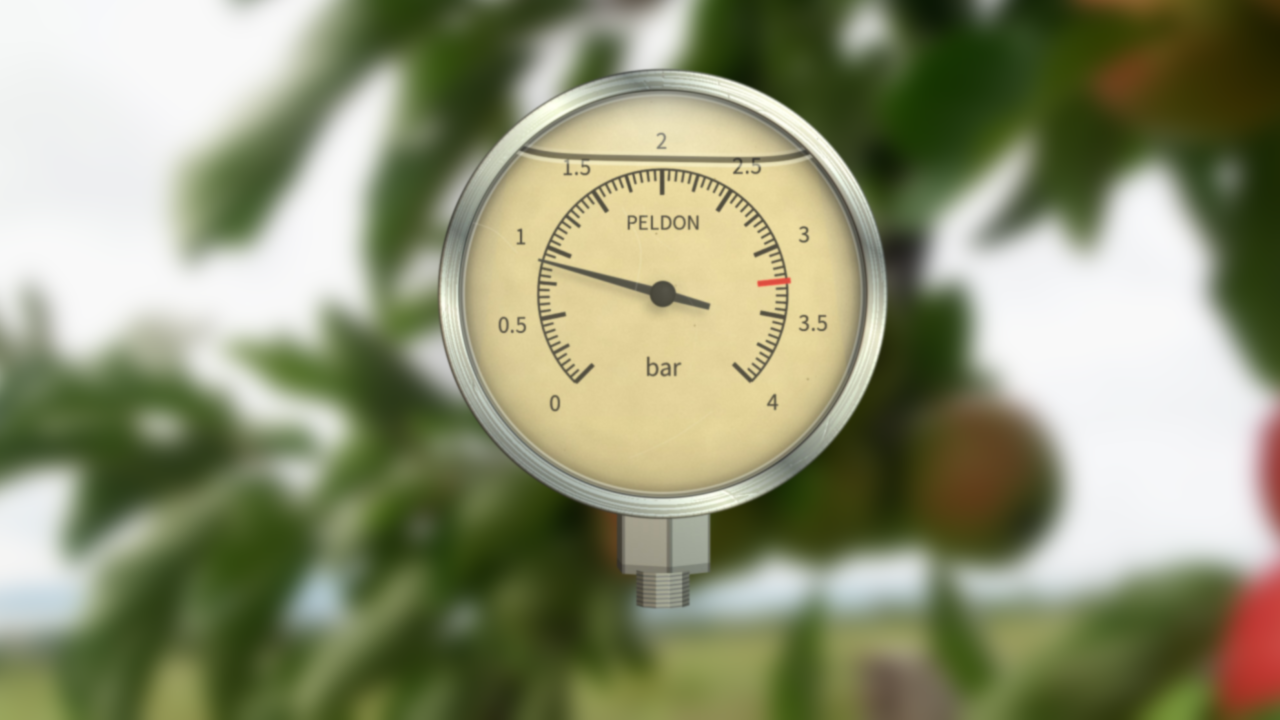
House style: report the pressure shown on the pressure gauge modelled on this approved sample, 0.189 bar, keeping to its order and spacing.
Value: 0.9 bar
